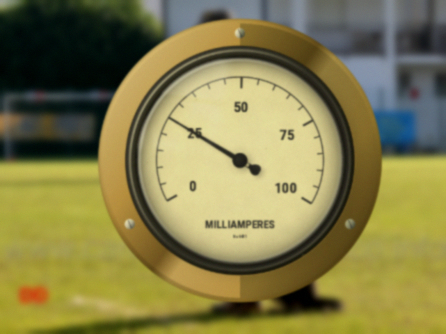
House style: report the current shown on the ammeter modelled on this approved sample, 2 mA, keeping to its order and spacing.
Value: 25 mA
